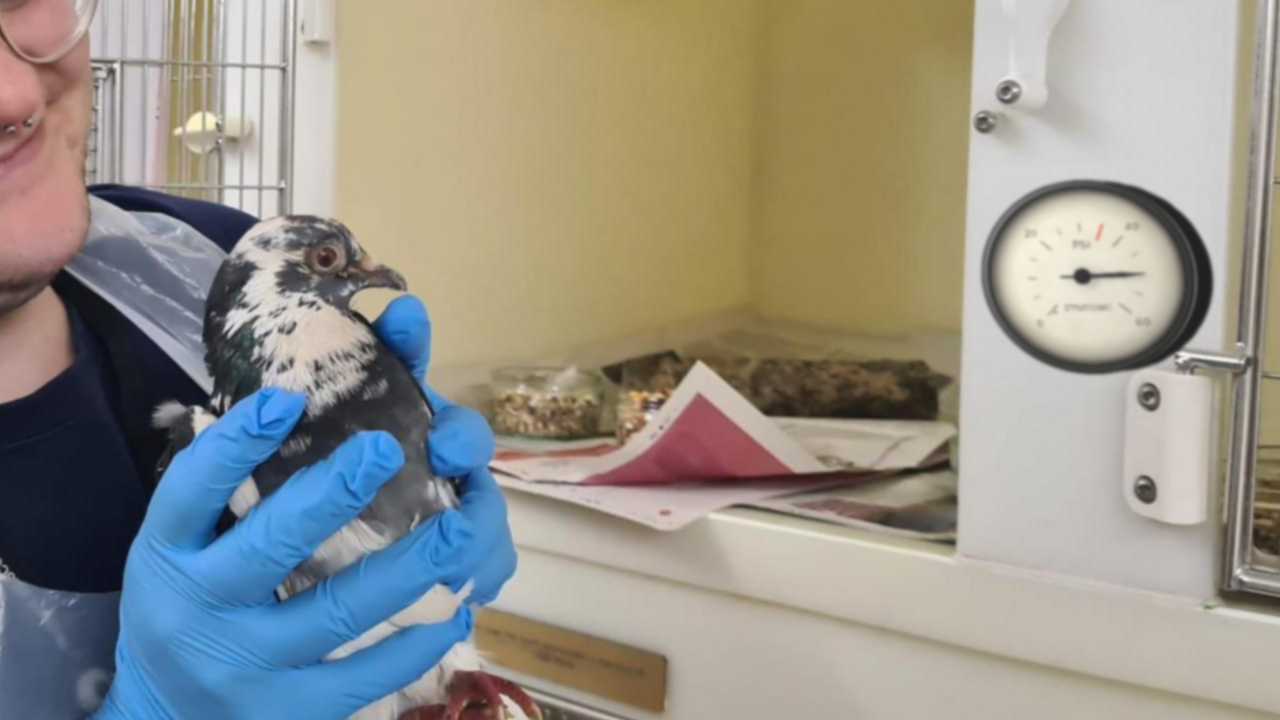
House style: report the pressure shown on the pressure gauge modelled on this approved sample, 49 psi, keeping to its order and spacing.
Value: 50 psi
